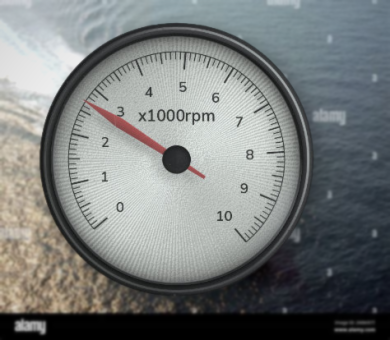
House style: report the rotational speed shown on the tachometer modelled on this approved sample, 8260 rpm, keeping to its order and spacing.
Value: 2700 rpm
